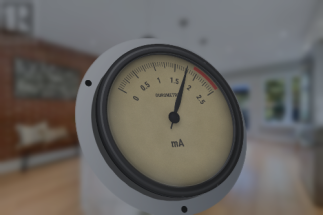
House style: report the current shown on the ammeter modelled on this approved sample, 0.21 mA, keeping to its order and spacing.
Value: 1.75 mA
